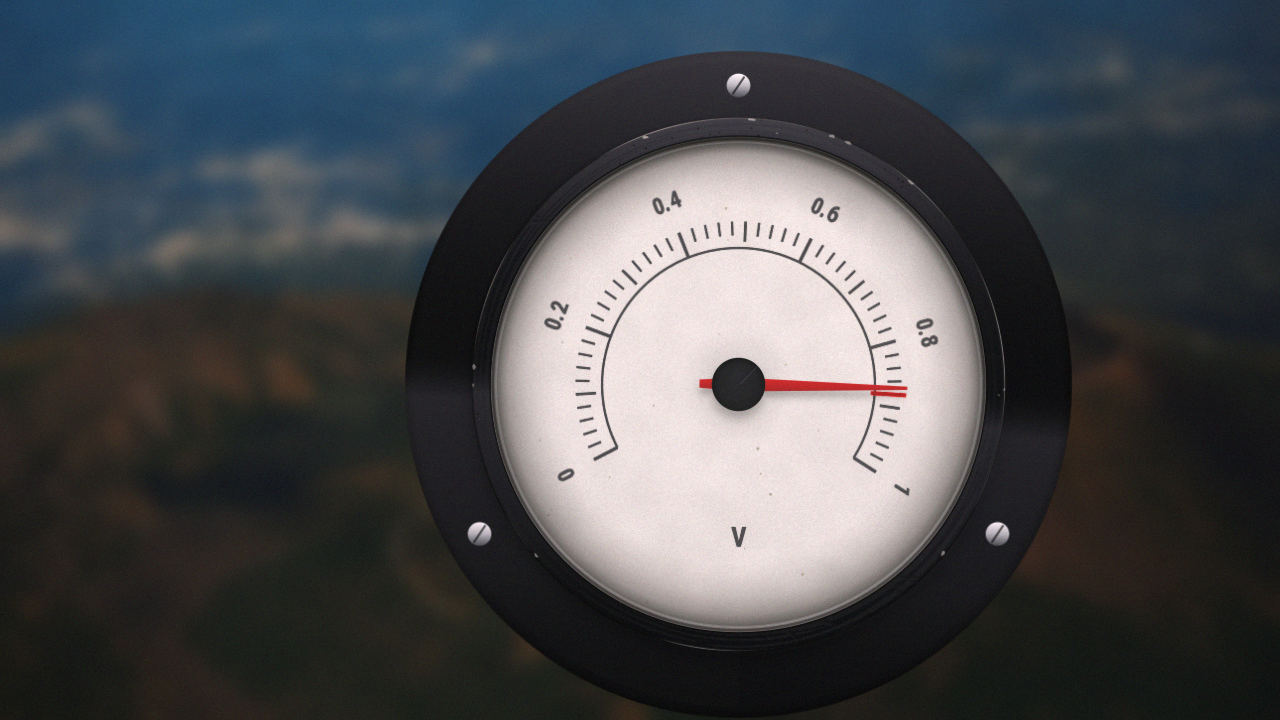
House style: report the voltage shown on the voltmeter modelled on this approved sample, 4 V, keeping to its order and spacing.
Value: 0.87 V
